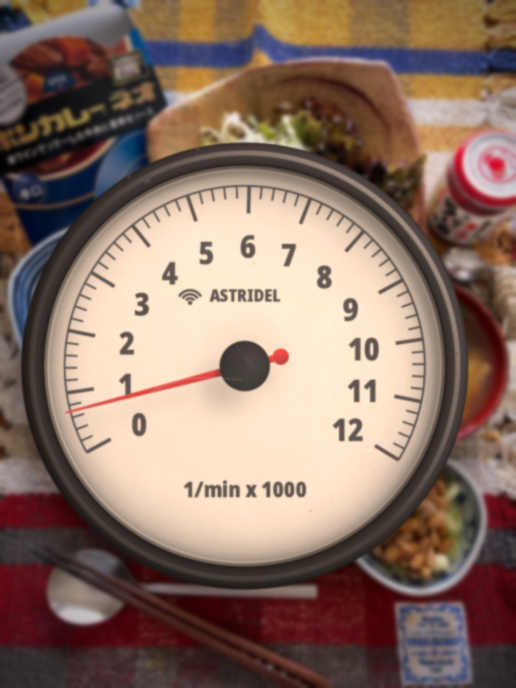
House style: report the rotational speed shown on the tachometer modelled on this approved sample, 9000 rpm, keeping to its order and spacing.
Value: 700 rpm
